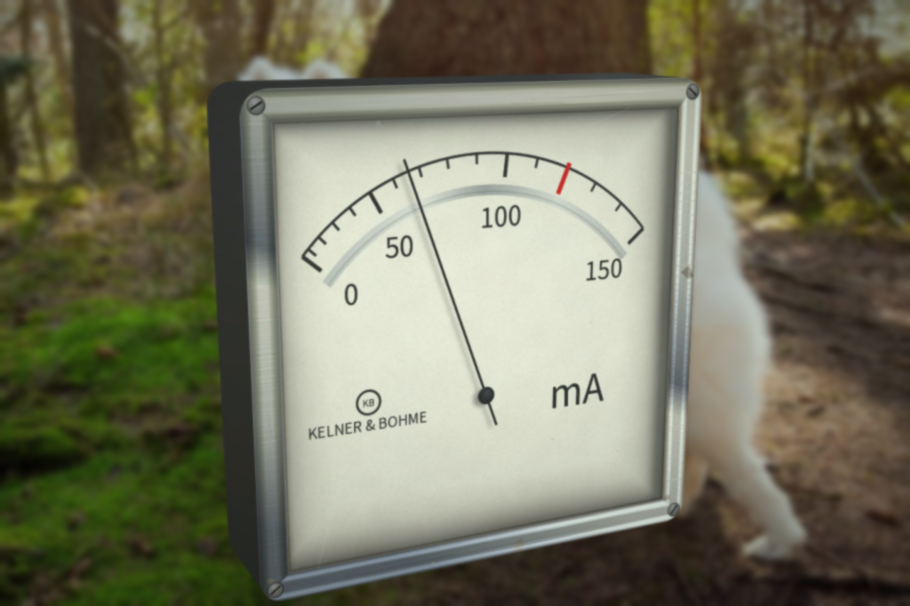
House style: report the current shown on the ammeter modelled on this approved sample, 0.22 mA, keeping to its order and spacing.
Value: 65 mA
